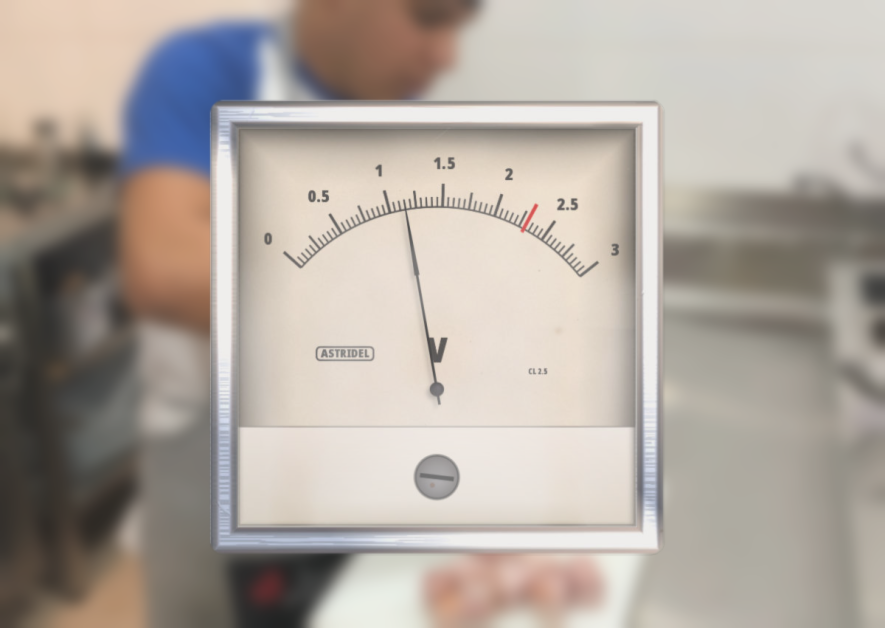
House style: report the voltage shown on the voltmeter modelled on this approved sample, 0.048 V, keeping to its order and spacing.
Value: 1.15 V
